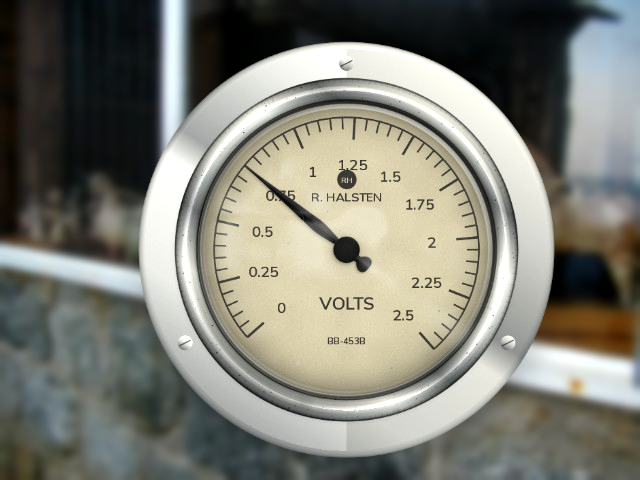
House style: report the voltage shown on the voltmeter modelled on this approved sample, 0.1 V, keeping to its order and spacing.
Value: 0.75 V
